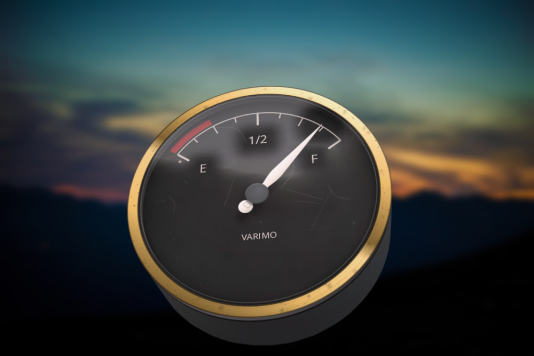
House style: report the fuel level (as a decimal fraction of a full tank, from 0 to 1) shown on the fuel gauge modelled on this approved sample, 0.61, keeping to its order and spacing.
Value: 0.875
